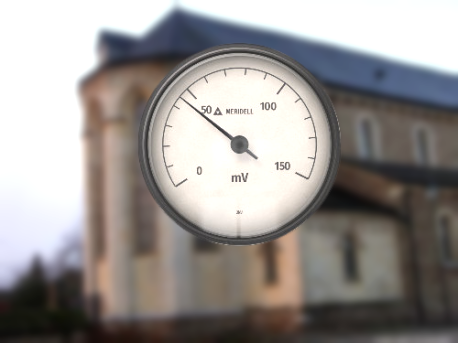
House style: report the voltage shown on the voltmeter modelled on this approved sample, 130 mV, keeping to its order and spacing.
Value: 45 mV
